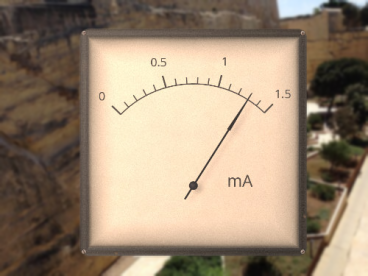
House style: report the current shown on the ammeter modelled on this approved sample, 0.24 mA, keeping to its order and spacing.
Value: 1.3 mA
